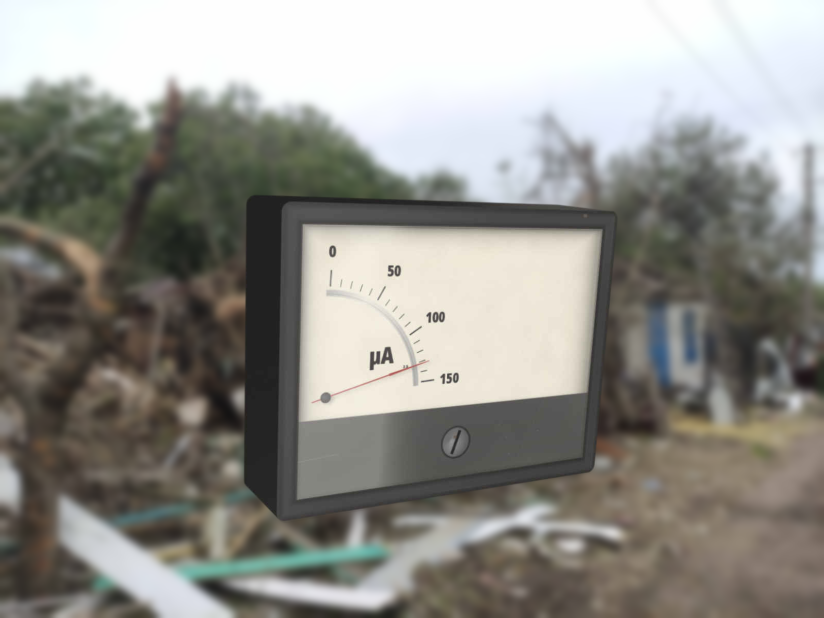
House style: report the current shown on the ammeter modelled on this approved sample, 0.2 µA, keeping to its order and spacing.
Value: 130 µA
